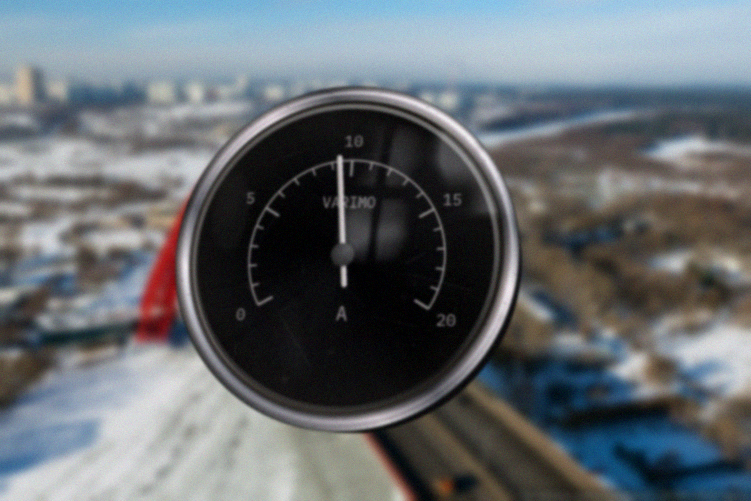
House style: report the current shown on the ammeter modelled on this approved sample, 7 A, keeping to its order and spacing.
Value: 9.5 A
